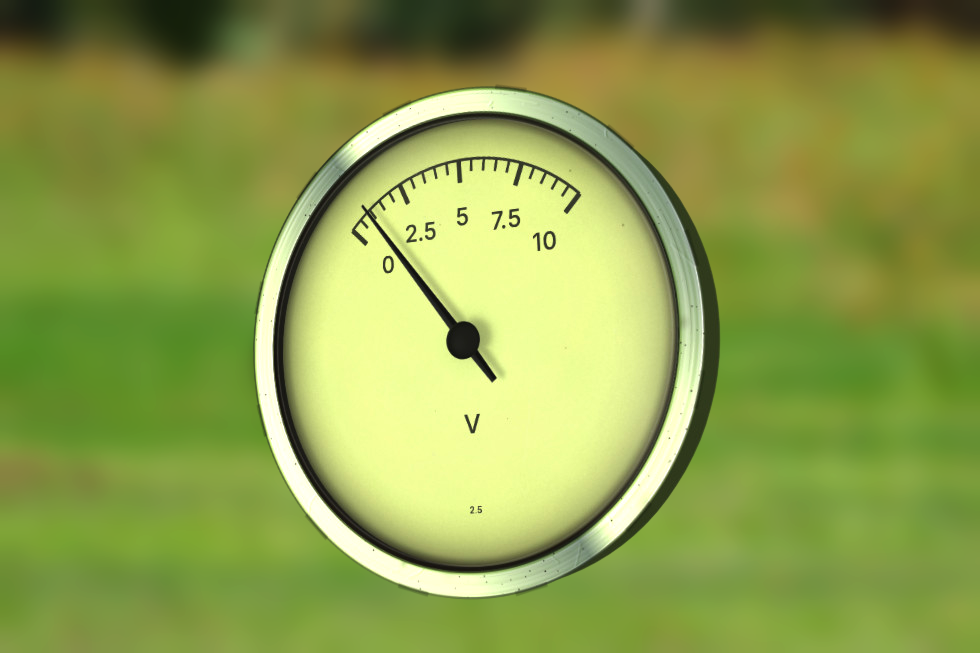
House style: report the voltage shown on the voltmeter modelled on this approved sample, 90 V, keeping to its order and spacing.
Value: 1 V
